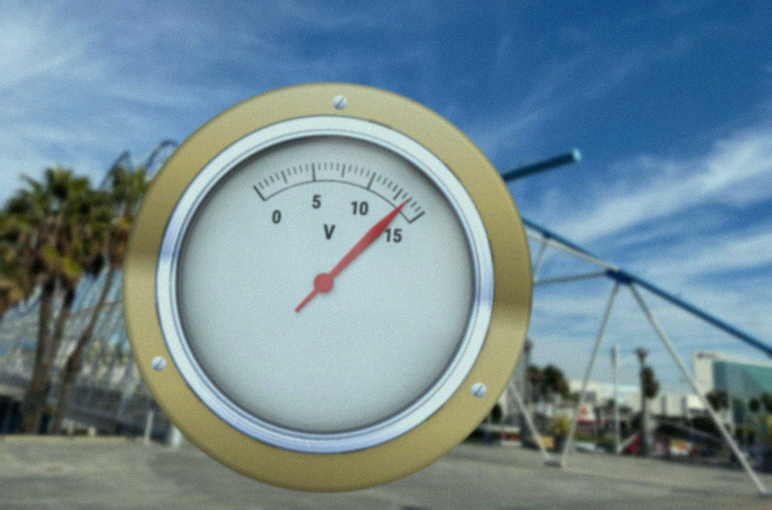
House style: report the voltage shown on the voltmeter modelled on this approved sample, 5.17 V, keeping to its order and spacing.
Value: 13.5 V
